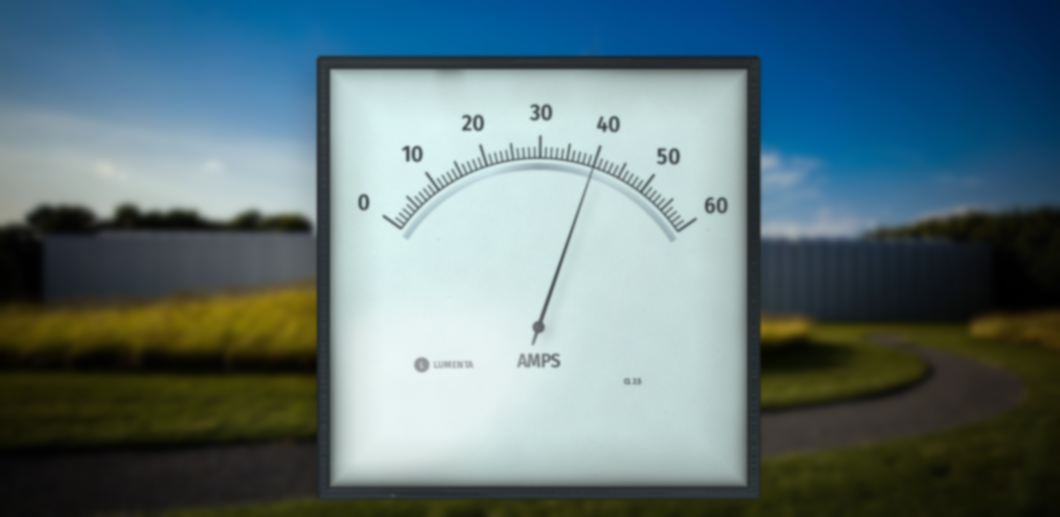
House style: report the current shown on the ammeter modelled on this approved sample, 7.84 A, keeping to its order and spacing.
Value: 40 A
